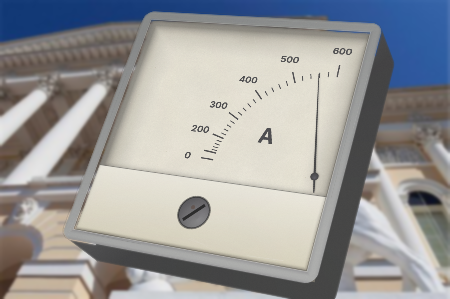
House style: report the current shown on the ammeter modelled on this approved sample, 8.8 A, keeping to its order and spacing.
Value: 560 A
